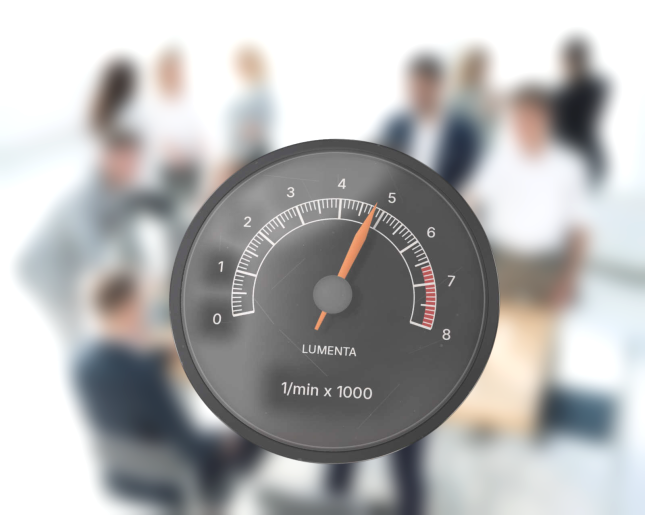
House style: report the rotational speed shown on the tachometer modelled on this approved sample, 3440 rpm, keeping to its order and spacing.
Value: 4800 rpm
